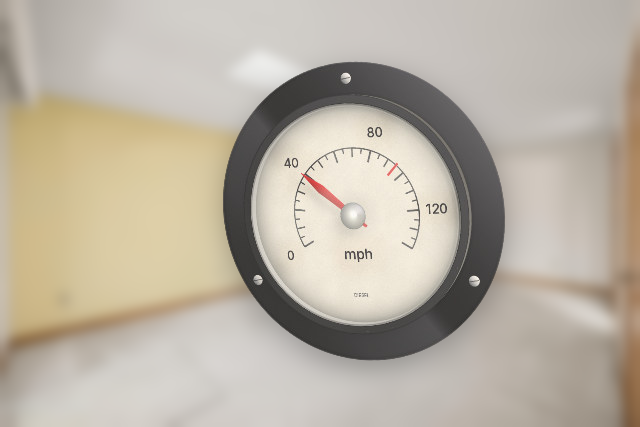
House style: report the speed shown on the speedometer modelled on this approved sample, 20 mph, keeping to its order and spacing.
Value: 40 mph
